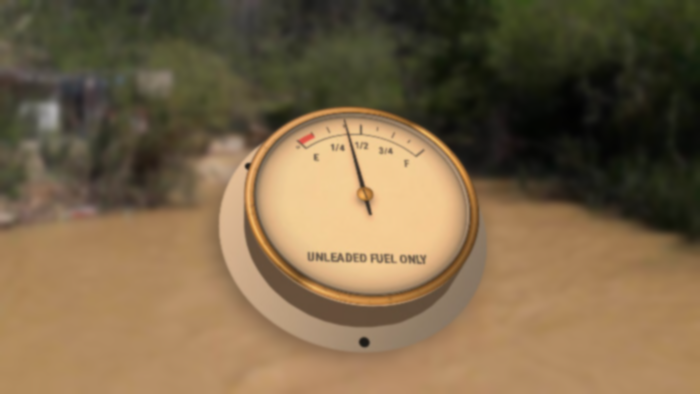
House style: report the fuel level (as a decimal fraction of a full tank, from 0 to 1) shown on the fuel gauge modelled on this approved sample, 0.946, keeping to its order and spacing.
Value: 0.375
